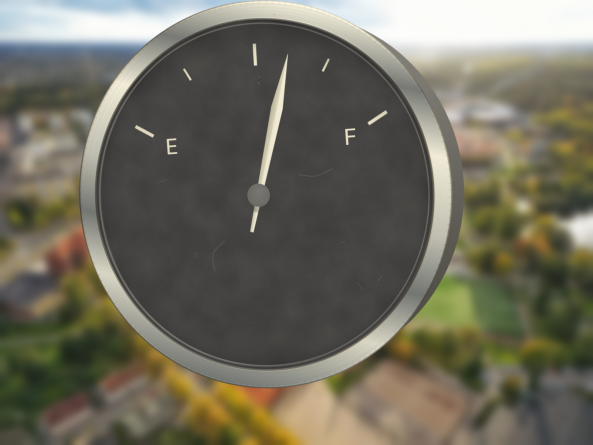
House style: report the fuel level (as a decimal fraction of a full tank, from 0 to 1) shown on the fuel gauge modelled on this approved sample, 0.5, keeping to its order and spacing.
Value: 0.625
